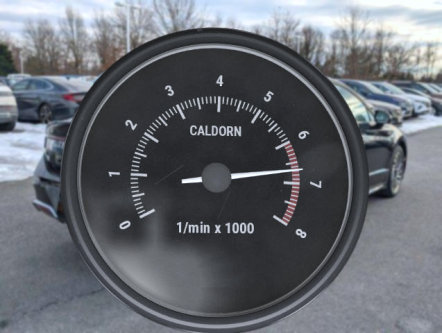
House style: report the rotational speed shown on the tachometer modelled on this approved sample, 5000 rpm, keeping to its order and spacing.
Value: 6700 rpm
